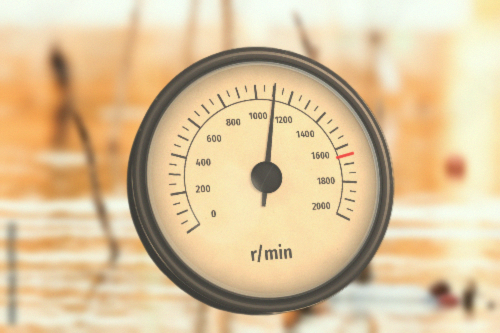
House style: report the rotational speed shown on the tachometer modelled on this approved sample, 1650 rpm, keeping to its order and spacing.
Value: 1100 rpm
